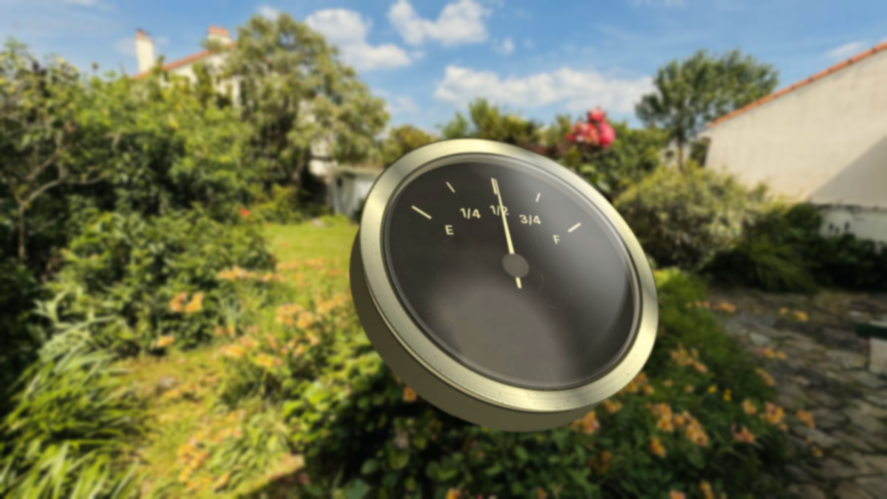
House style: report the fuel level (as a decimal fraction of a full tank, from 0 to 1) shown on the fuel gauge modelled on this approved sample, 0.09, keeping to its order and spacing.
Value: 0.5
